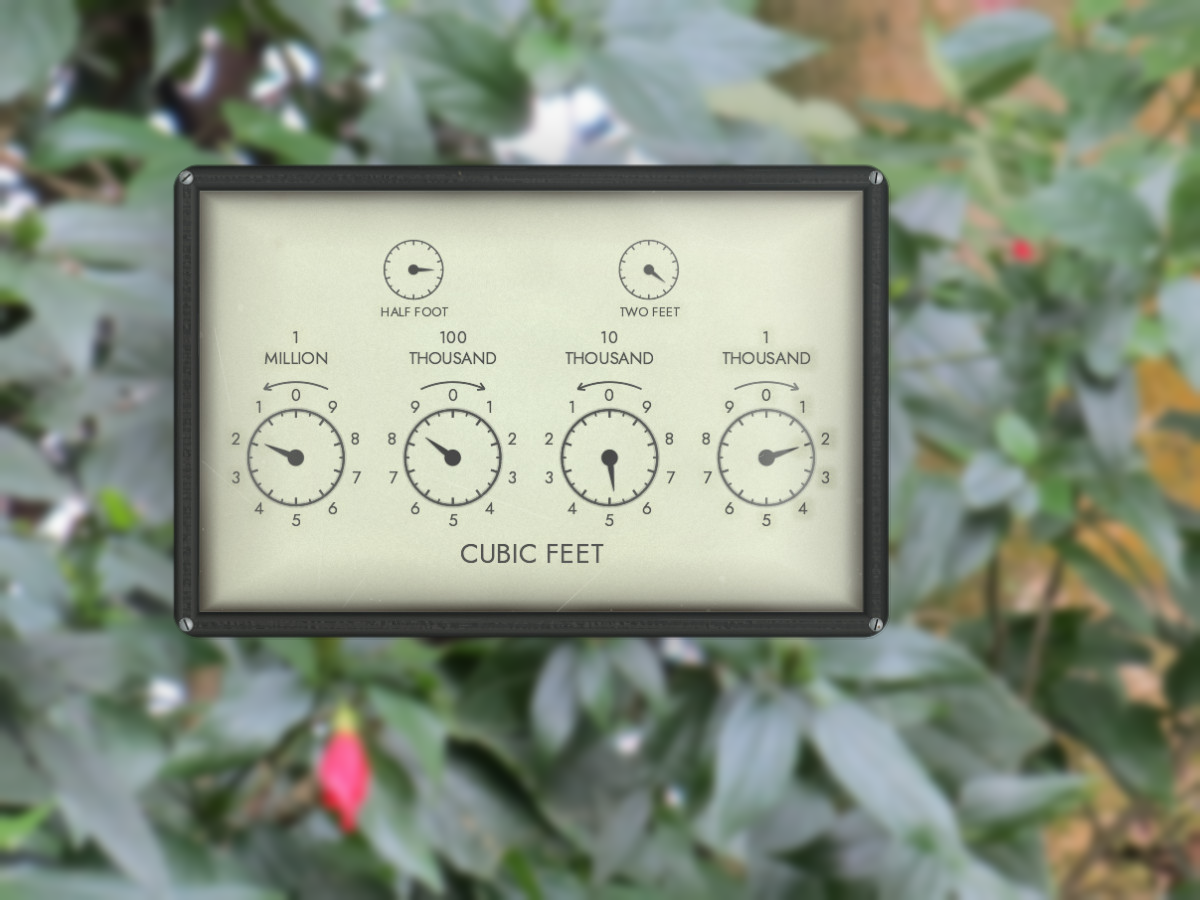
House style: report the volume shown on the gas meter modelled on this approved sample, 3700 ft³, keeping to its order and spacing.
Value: 185200 ft³
